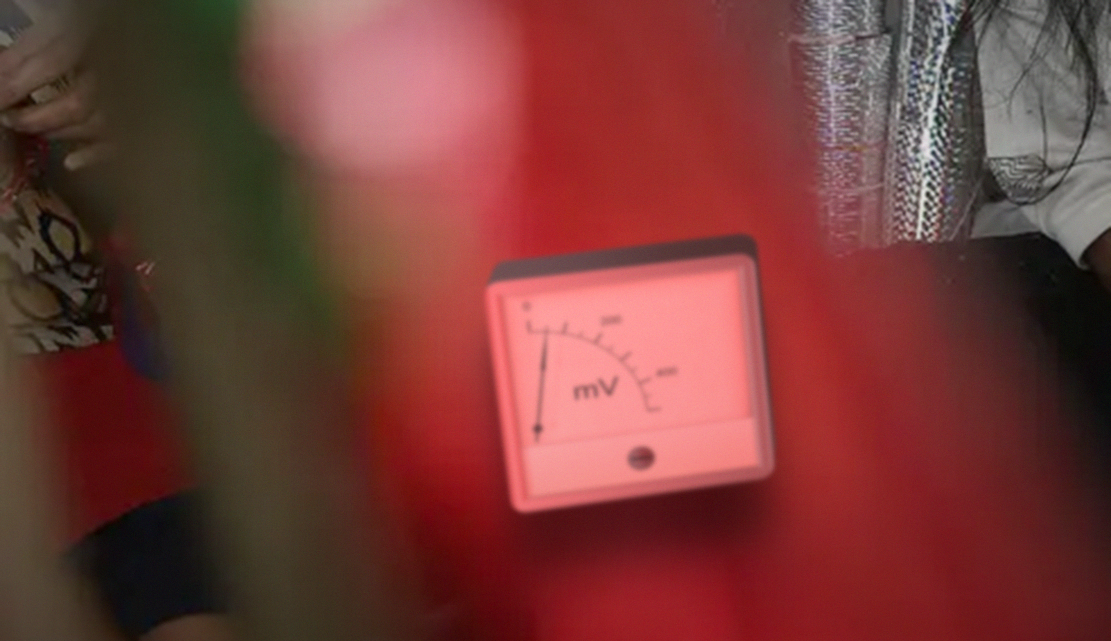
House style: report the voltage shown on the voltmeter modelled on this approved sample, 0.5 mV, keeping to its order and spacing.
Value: 50 mV
